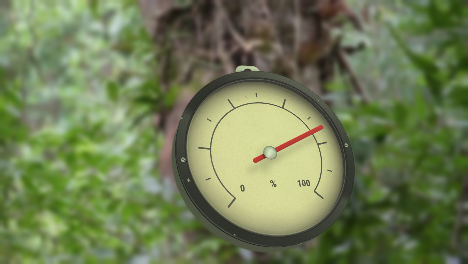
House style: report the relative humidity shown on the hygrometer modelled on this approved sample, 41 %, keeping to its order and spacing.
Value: 75 %
